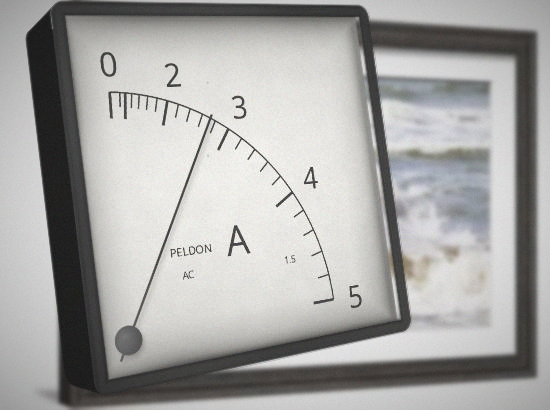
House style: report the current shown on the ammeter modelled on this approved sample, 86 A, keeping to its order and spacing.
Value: 2.7 A
